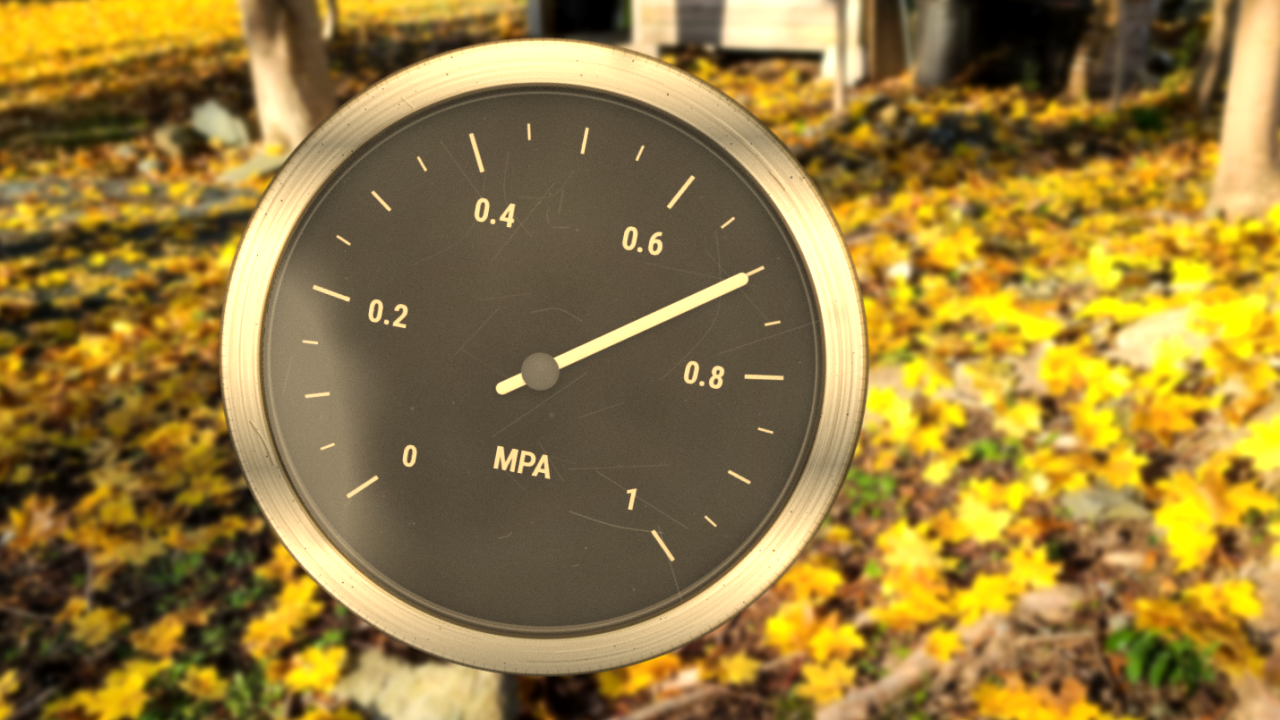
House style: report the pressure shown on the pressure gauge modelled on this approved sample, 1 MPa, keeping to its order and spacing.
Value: 0.7 MPa
